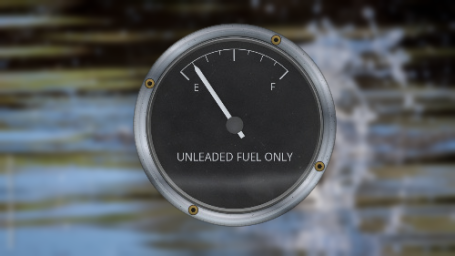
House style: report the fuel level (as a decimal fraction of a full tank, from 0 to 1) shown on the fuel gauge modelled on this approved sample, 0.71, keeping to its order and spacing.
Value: 0.125
